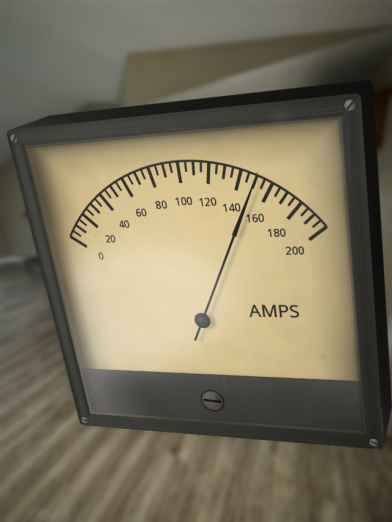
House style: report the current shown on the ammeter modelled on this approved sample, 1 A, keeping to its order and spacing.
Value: 150 A
